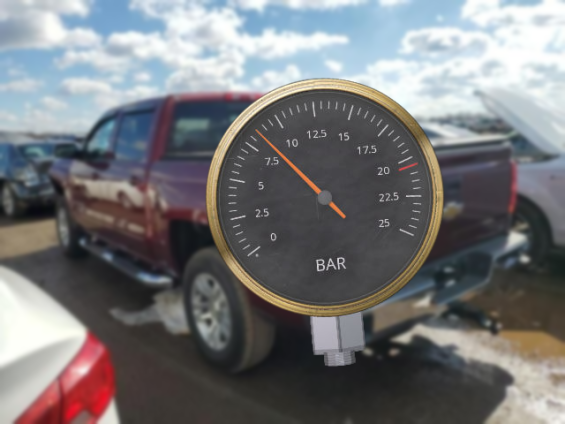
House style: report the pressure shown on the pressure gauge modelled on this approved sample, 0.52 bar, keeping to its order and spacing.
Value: 8.5 bar
